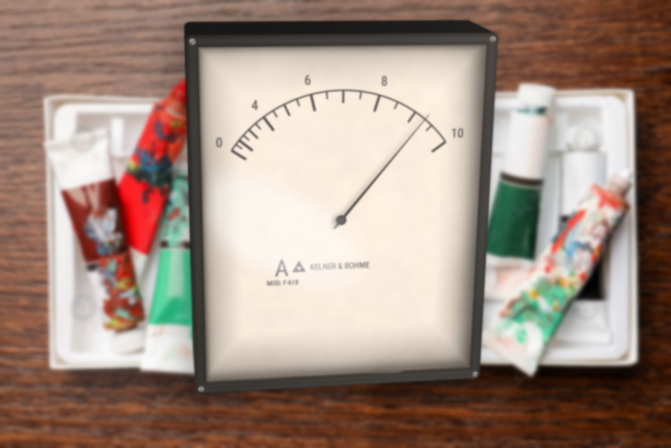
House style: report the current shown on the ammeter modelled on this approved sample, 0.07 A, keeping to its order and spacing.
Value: 9.25 A
